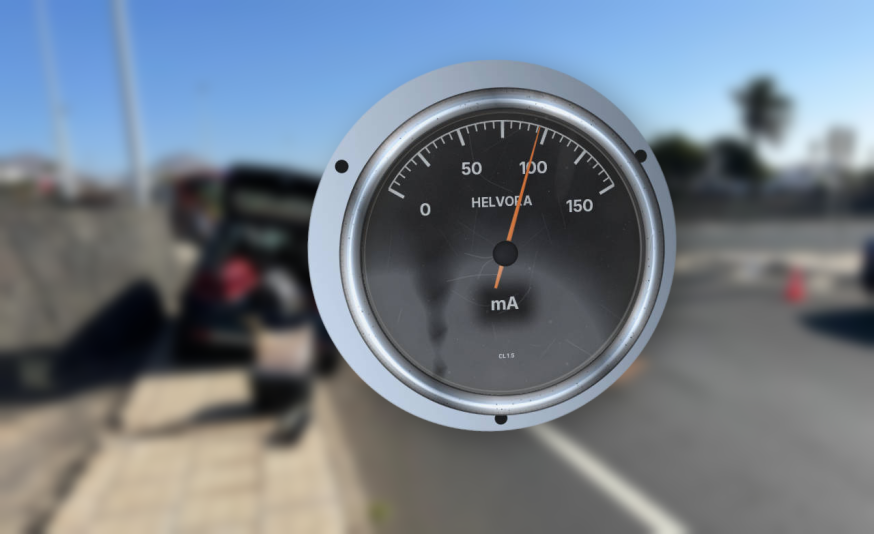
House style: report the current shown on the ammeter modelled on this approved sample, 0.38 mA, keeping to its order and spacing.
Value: 95 mA
